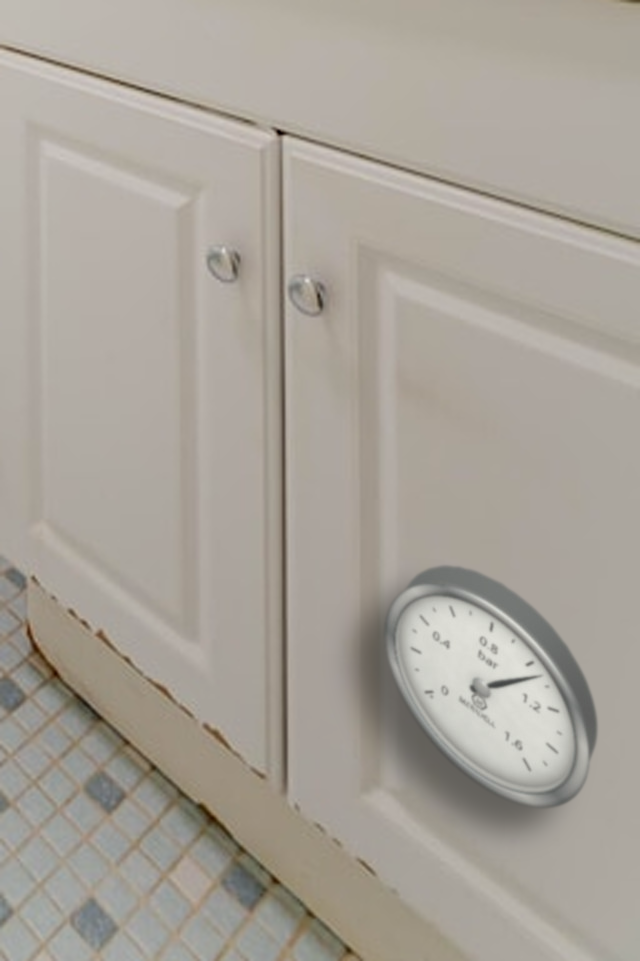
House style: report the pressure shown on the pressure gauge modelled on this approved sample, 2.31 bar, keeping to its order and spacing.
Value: 1.05 bar
